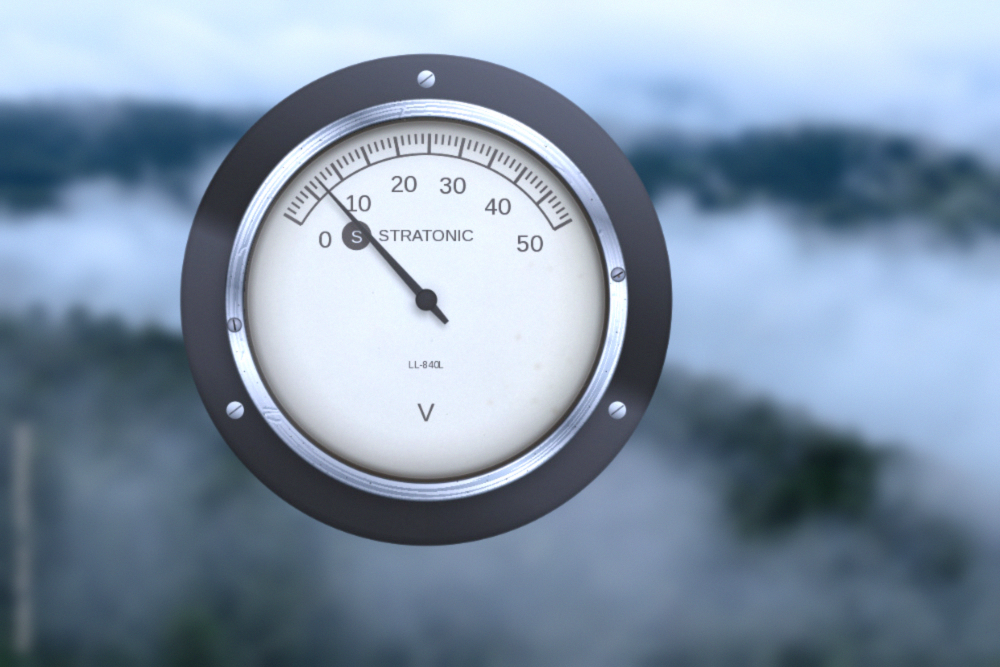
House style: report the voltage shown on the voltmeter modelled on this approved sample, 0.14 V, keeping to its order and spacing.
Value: 7 V
